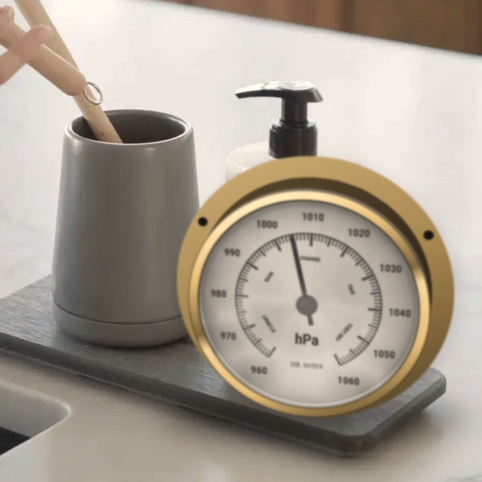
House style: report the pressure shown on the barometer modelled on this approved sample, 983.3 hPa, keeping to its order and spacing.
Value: 1005 hPa
